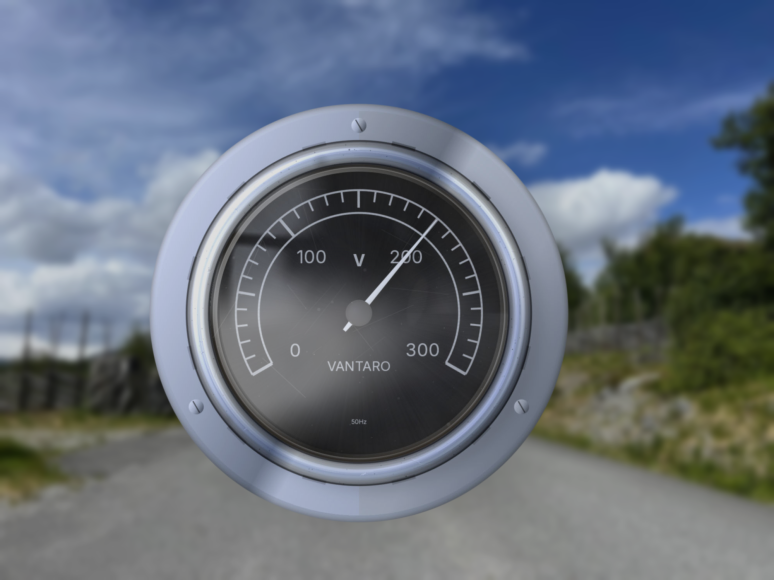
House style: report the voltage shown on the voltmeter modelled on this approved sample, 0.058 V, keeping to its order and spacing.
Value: 200 V
